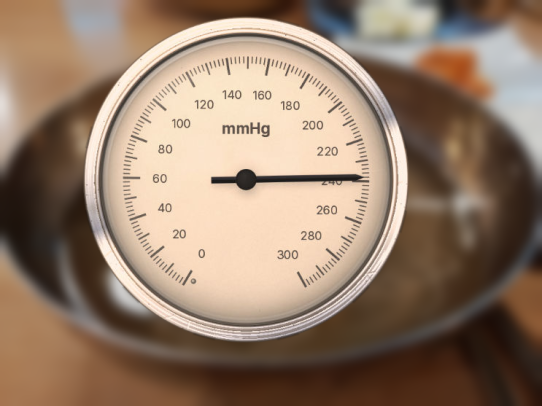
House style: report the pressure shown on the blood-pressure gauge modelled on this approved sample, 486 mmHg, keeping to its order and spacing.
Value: 238 mmHg
